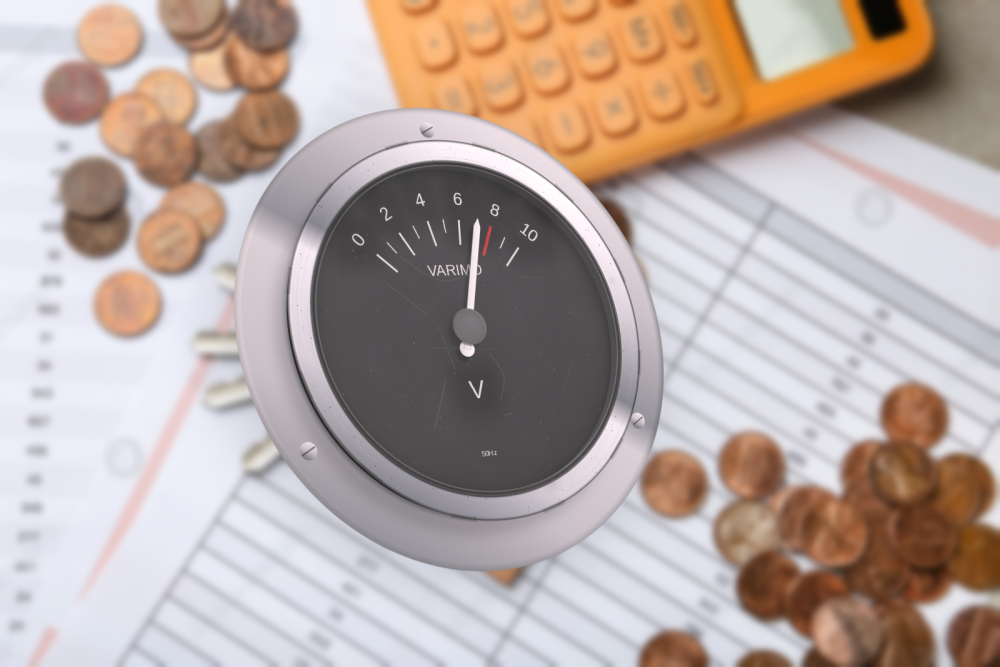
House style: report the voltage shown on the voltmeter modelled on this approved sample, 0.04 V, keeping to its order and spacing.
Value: 7 V
